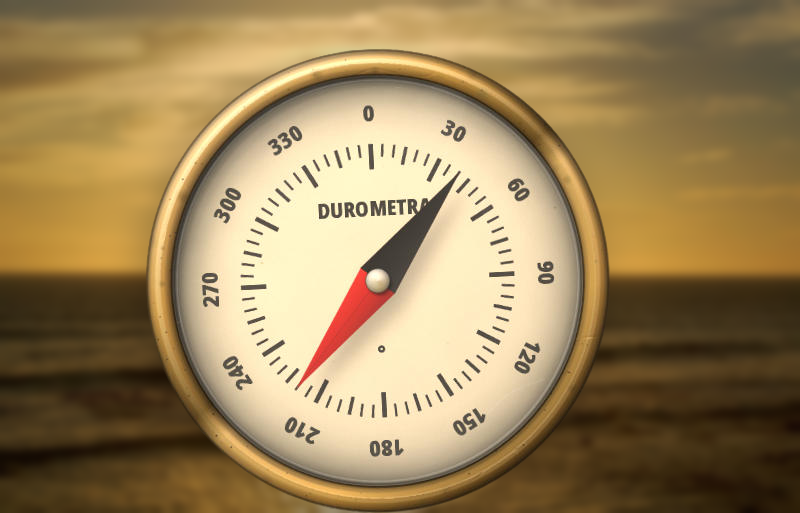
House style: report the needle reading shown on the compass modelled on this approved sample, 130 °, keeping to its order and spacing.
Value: 220 °
